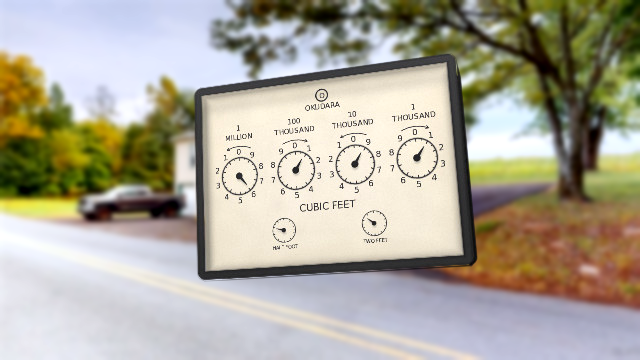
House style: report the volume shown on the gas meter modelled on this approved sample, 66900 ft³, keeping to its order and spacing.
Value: 609100 ft³
